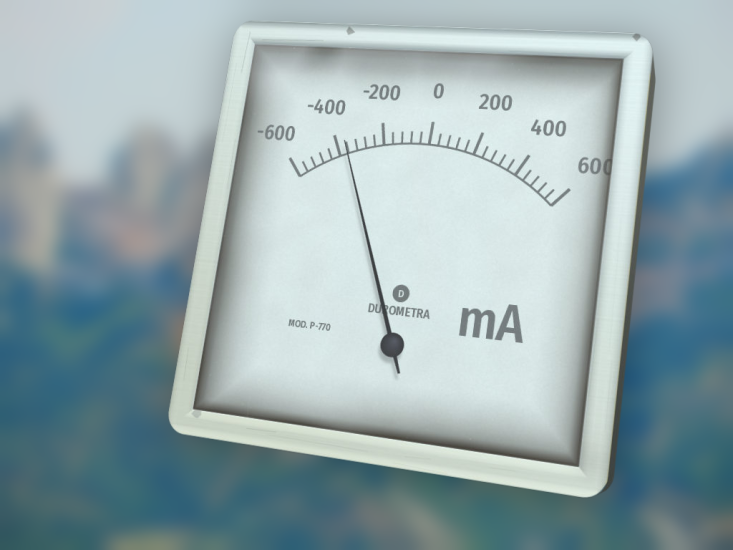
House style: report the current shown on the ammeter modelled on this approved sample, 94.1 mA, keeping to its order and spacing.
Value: -360 mA
